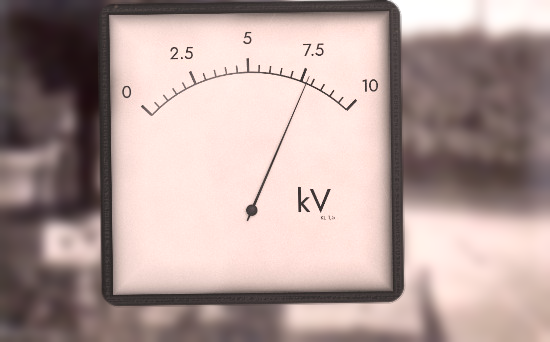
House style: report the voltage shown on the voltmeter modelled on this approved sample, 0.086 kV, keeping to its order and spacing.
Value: 7.75 kV
